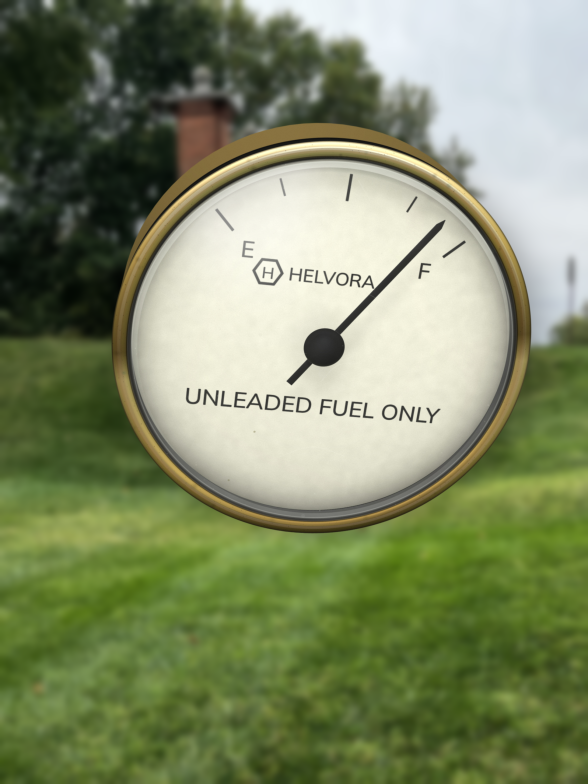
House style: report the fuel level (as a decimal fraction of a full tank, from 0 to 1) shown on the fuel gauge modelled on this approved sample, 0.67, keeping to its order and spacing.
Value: 0.875
